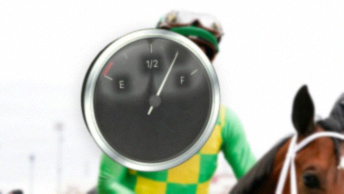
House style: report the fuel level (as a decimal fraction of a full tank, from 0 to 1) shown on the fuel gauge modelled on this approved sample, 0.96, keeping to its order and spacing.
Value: 0.75
